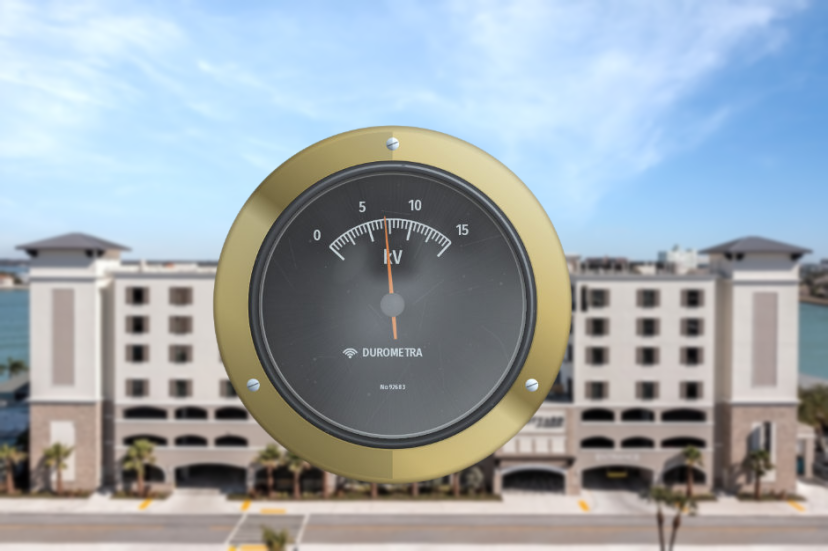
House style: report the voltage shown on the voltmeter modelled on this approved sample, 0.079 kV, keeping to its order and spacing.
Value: 7 kV
